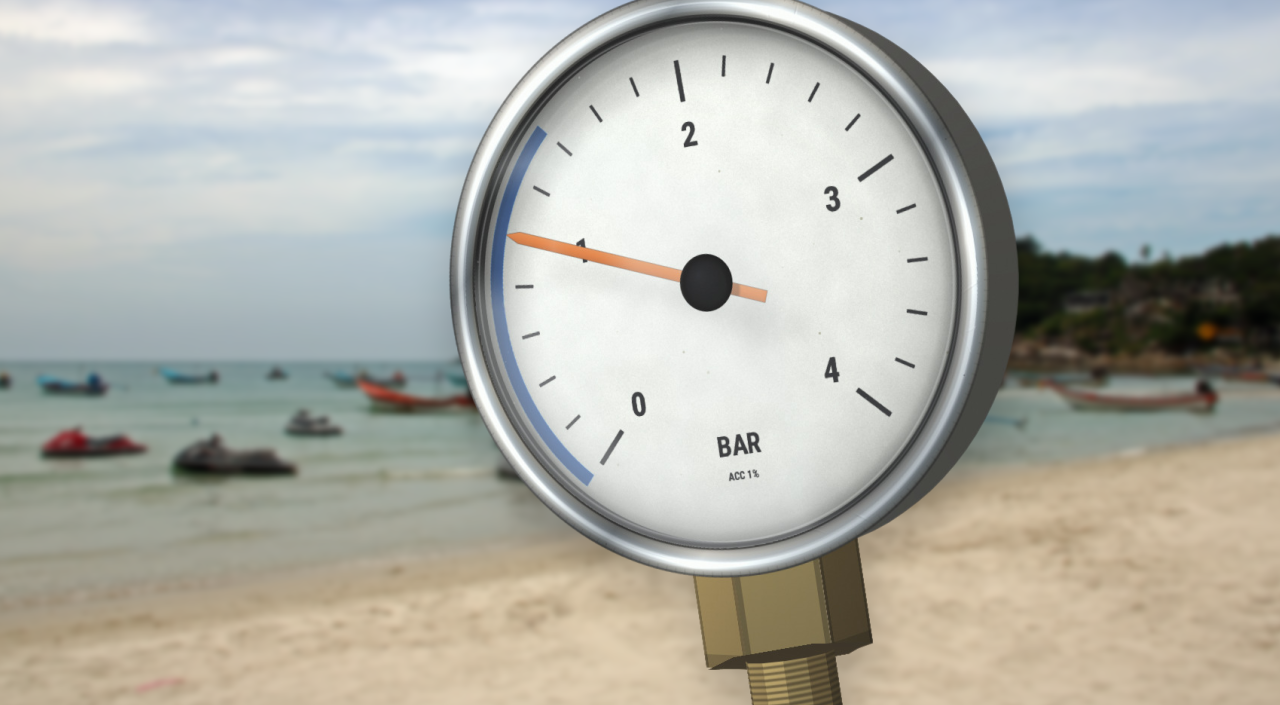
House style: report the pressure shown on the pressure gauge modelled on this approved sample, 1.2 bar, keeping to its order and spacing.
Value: 1 bar
